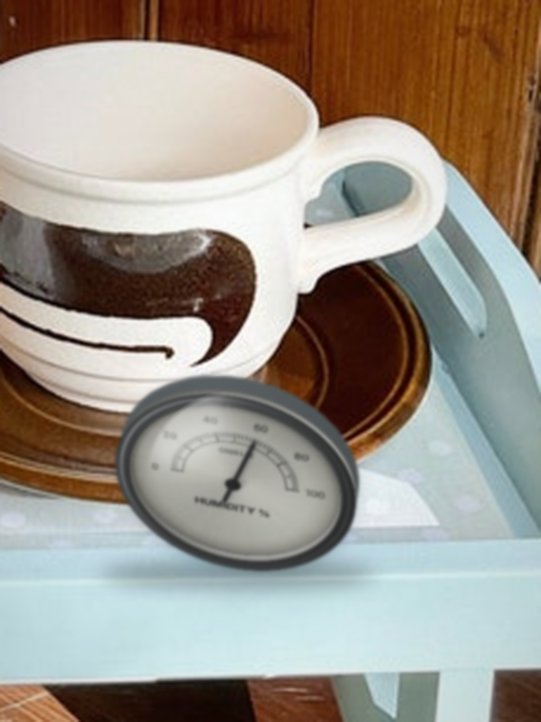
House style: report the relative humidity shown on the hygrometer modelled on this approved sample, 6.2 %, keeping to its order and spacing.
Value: 60 %
